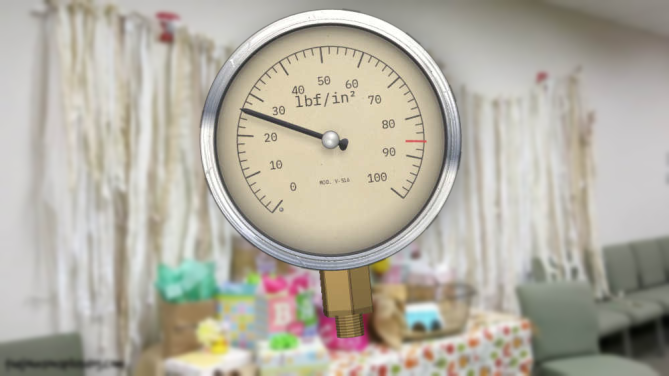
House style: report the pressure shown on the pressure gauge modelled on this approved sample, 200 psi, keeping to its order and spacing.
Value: 26 psi
